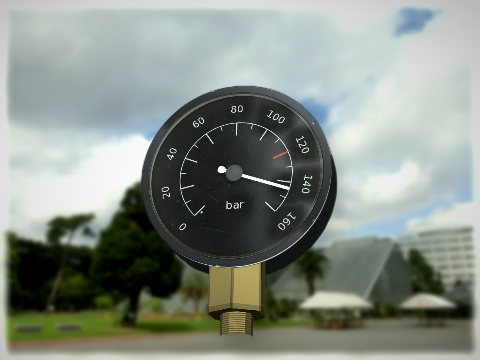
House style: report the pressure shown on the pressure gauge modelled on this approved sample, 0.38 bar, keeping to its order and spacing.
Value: 145 bar
